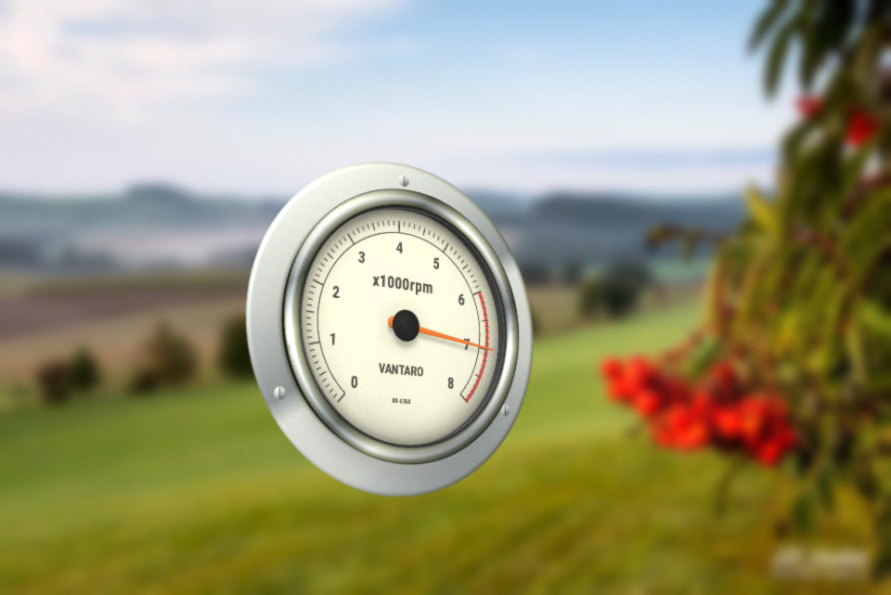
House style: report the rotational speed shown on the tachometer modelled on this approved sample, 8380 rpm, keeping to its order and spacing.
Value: 7000 rpm
